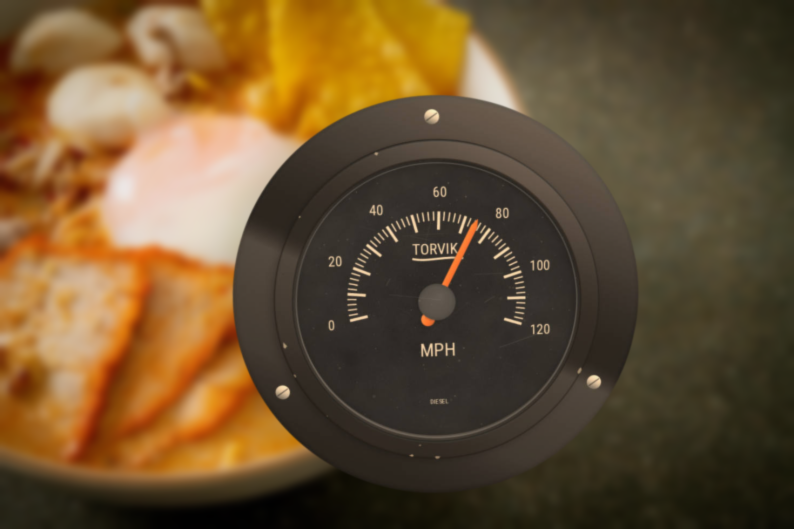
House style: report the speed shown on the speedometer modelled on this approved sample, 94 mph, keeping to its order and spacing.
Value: 74 mph
